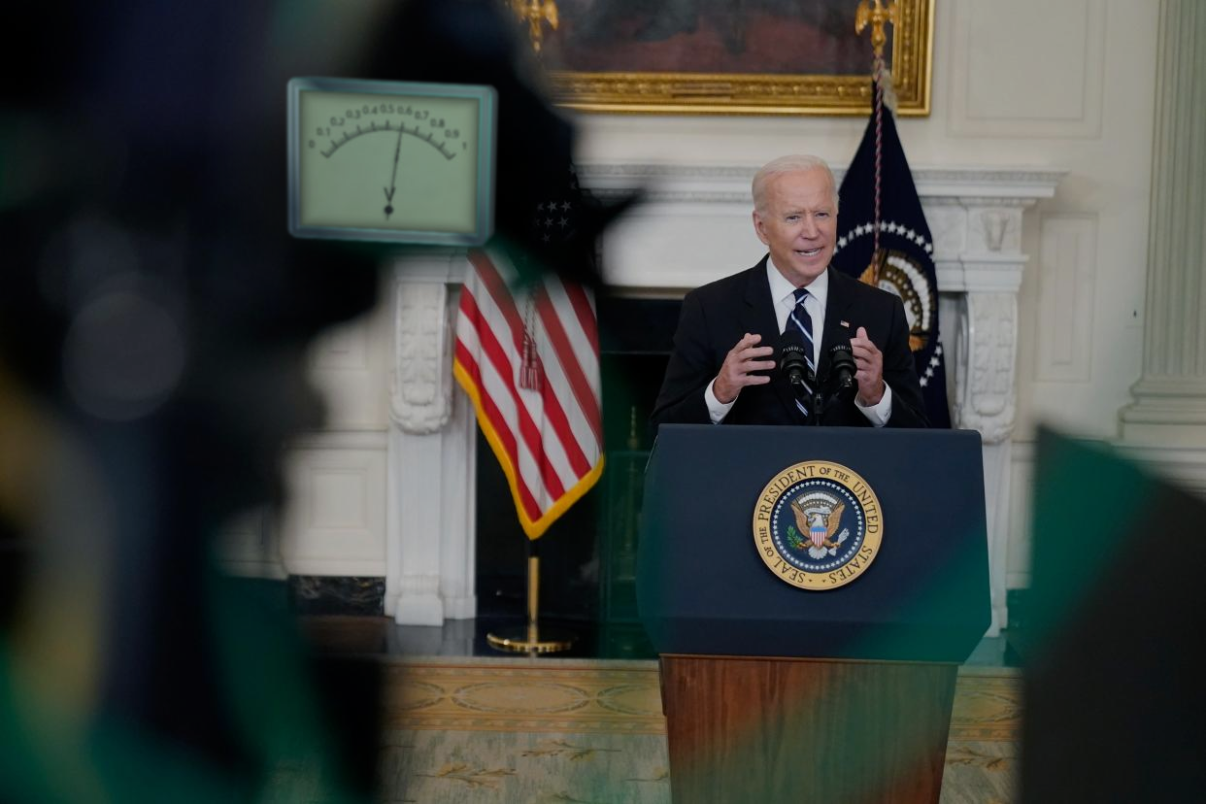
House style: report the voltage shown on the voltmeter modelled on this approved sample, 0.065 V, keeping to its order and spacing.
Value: 0.6 V
